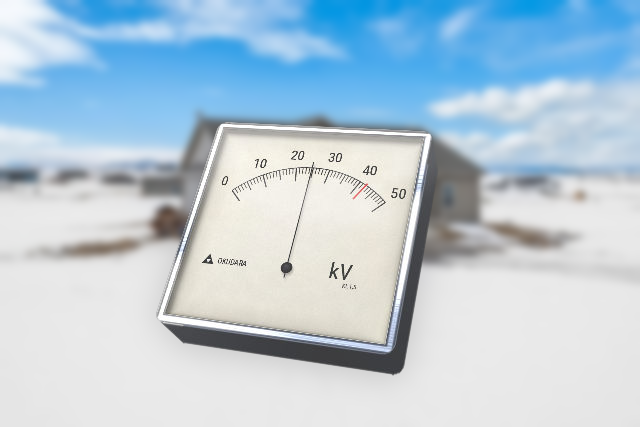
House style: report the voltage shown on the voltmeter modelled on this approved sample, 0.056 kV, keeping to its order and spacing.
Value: 25 kV
